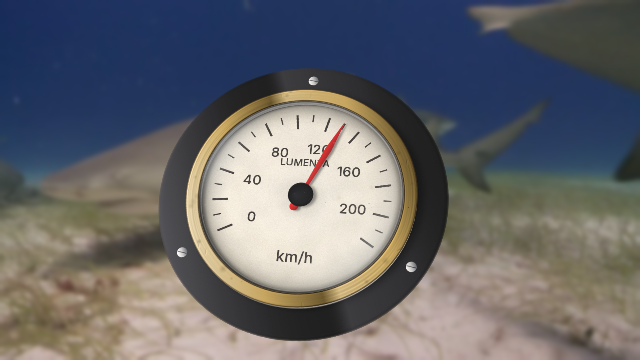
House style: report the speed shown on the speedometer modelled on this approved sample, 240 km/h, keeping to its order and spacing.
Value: 130 km/h
